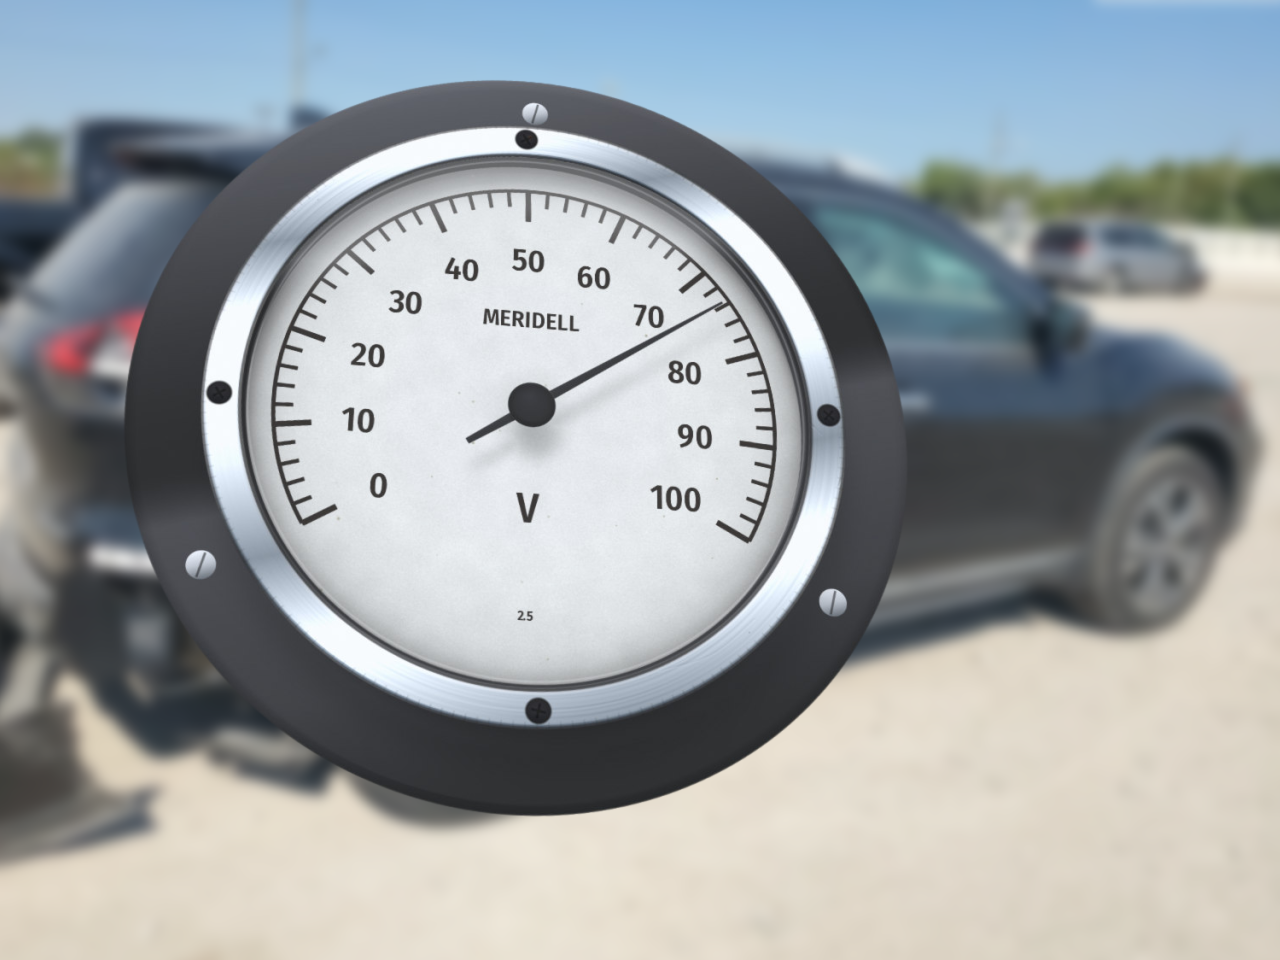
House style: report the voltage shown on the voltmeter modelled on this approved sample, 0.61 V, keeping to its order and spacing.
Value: 74 V
